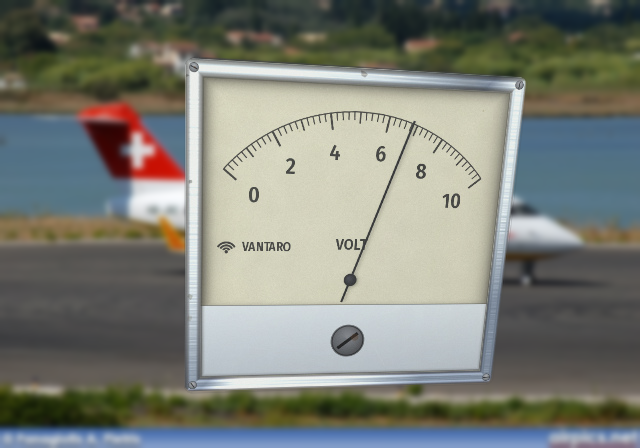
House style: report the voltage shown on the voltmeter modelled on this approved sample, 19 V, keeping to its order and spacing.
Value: 6.8 V
